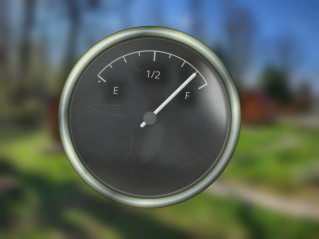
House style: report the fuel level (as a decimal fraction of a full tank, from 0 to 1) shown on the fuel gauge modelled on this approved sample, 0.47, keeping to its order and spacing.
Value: 0.875
